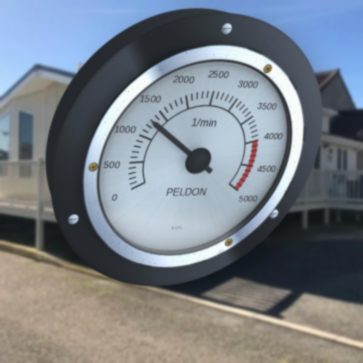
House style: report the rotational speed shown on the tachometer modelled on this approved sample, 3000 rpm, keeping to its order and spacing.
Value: 1300 rpm
